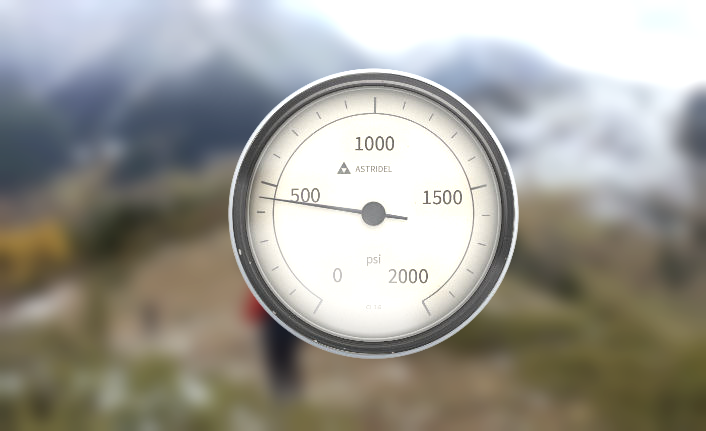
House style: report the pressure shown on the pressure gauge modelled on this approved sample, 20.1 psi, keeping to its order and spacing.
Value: 450 psi
